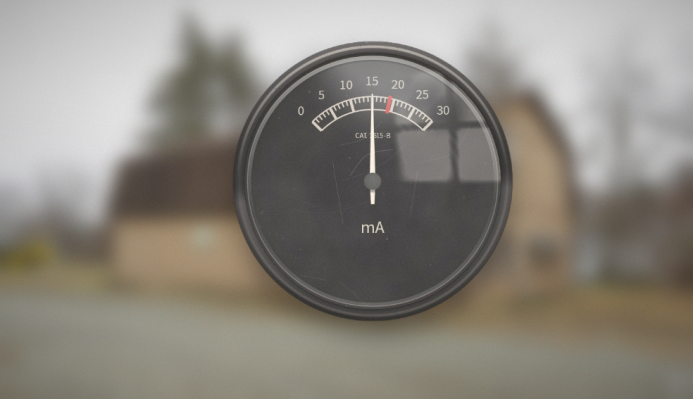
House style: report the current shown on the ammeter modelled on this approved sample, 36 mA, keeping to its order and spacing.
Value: 15 mA
